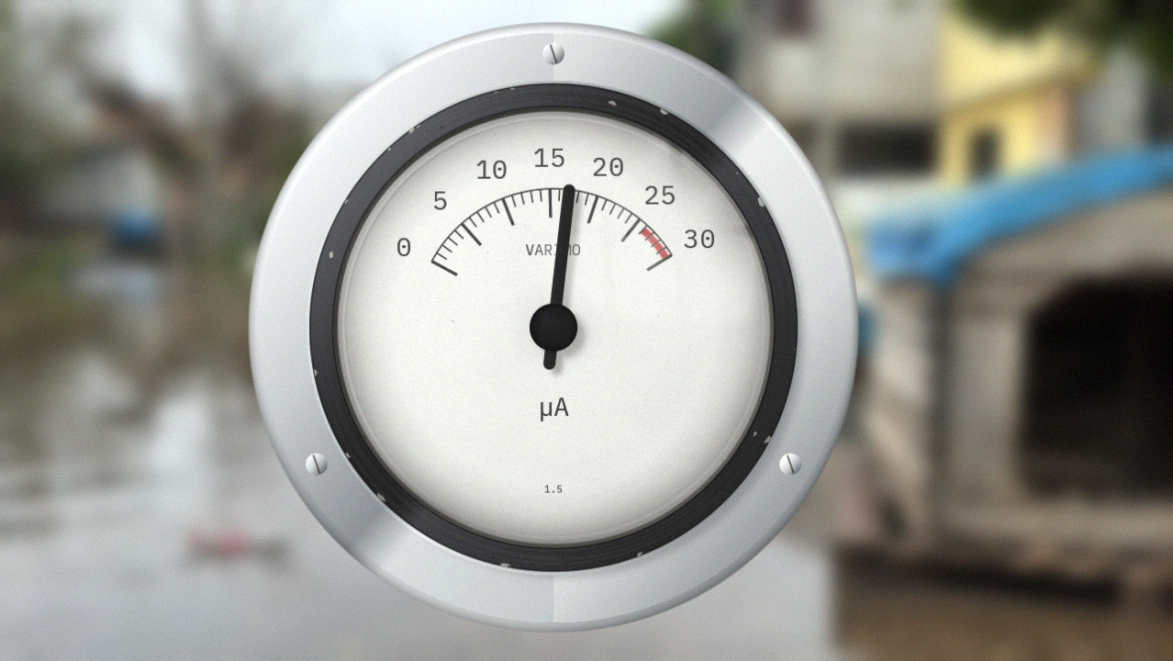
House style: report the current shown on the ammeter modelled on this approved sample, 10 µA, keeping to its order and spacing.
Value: 17 µA
